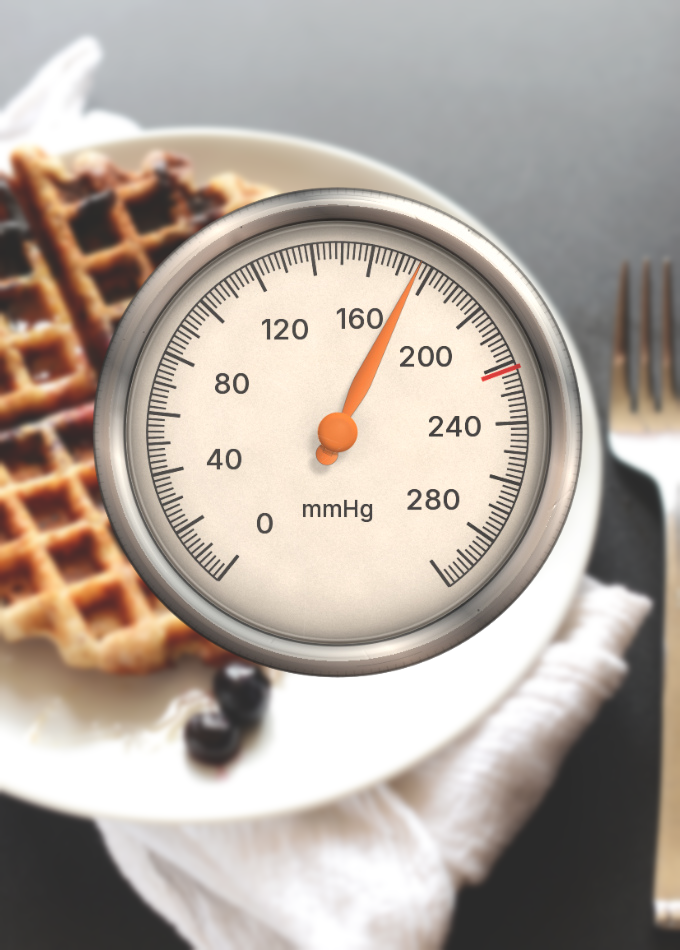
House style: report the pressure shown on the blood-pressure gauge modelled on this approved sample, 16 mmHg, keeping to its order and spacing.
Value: 176 mmHg
